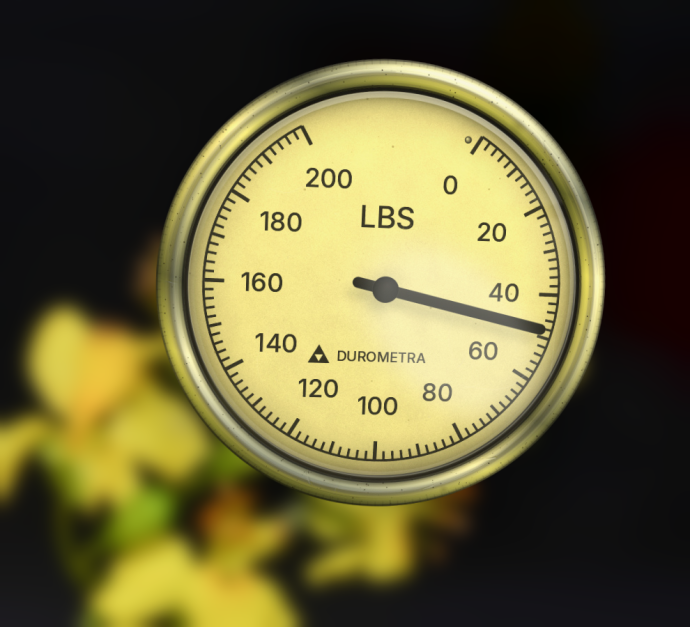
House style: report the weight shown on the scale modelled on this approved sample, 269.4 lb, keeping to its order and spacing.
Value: 48 lb
